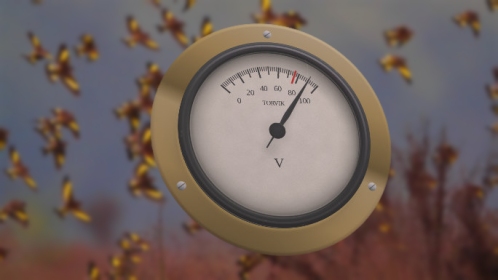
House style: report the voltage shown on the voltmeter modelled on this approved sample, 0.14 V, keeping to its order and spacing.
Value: 90 V
